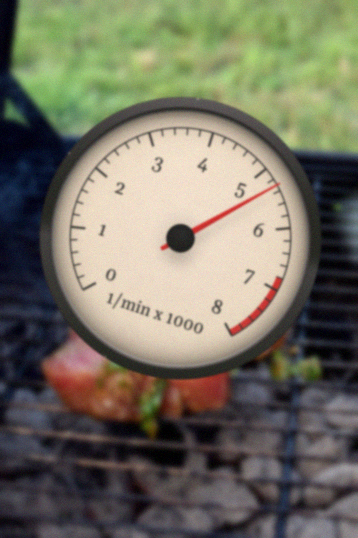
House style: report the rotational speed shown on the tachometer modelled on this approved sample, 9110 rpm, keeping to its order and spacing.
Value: 5300 rpm
